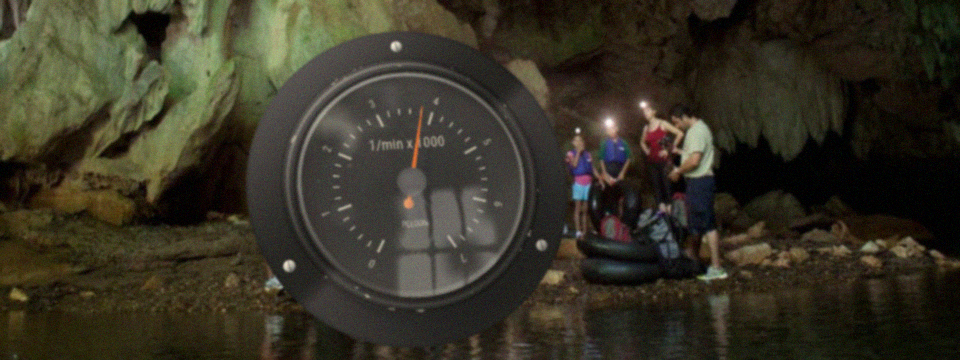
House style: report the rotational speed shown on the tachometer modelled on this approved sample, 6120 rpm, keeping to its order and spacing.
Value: 3800 rpm
